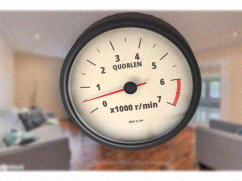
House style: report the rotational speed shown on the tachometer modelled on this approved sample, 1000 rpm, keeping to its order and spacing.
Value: 500 rpm
